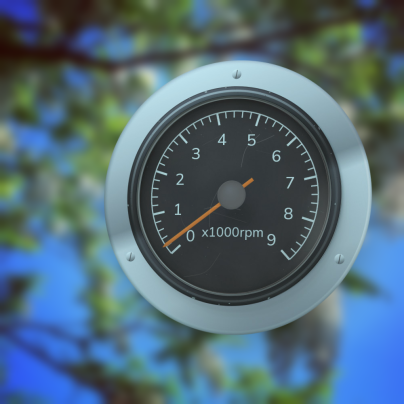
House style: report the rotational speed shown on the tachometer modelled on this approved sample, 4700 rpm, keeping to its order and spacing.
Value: 200 rpm
